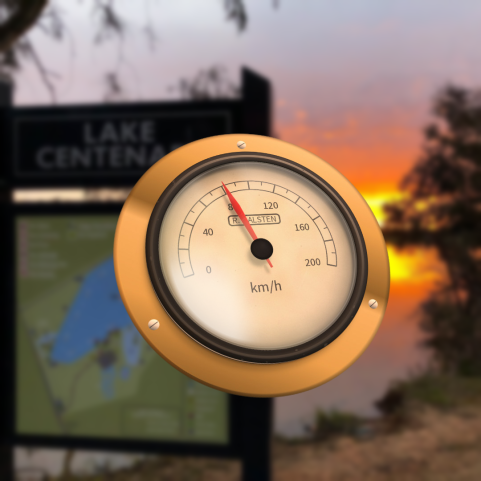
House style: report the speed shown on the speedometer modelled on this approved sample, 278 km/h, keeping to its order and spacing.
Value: 80 km/h
